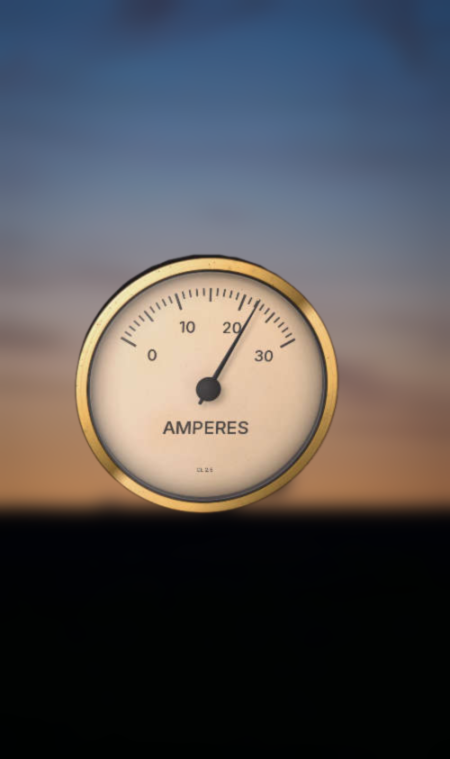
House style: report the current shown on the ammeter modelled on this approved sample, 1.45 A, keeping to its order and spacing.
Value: 22 A
